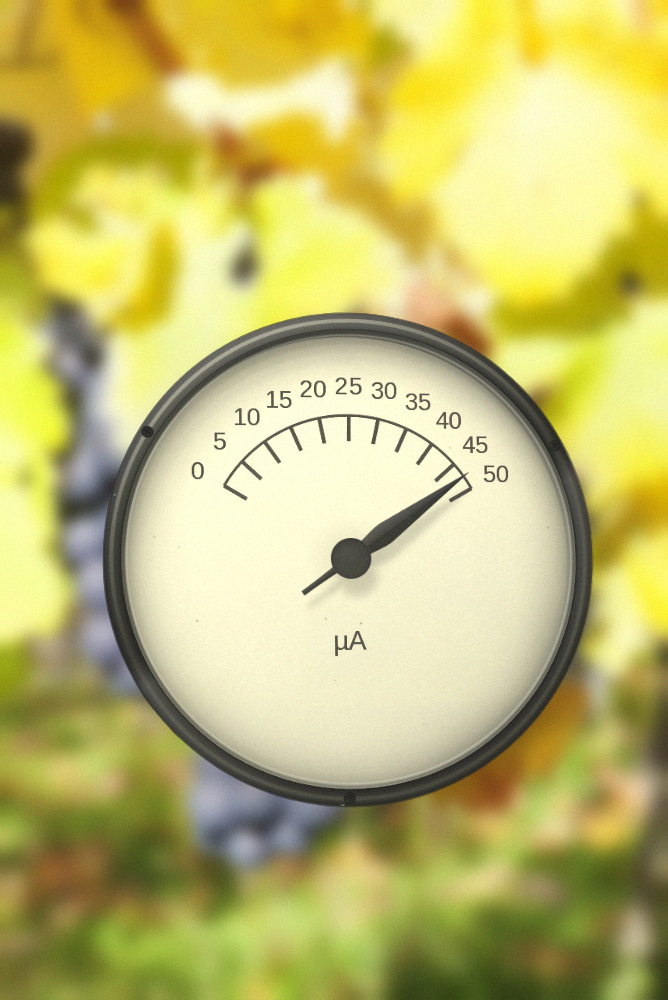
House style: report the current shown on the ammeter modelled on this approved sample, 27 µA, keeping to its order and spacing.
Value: 47.5 µA
